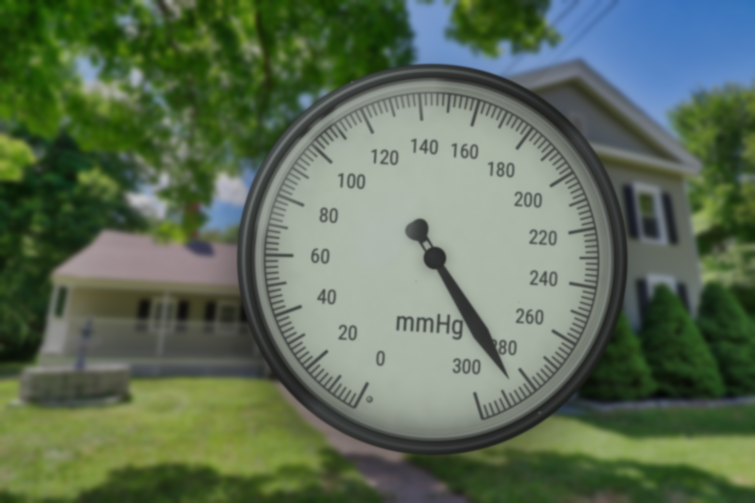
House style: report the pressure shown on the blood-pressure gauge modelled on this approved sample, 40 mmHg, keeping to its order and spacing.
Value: 286 mmHg
